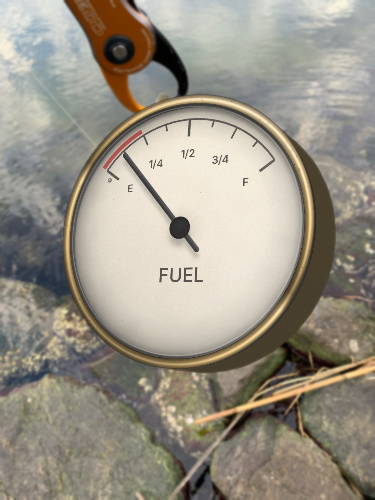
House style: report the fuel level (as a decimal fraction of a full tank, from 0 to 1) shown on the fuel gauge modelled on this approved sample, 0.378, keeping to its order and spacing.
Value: 0.125
